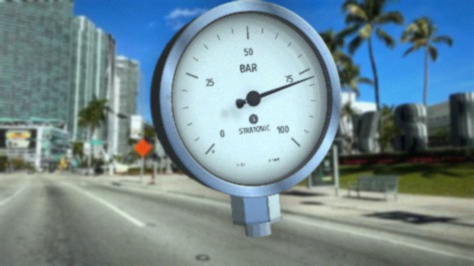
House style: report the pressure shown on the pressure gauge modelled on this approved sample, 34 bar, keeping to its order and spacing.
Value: 77.5 bar
